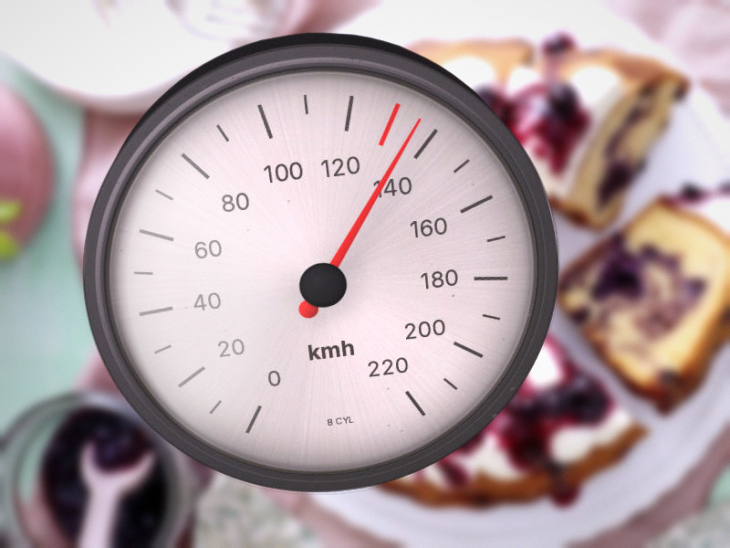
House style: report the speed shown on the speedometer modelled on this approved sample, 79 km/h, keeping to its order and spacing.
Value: 135 km/h
